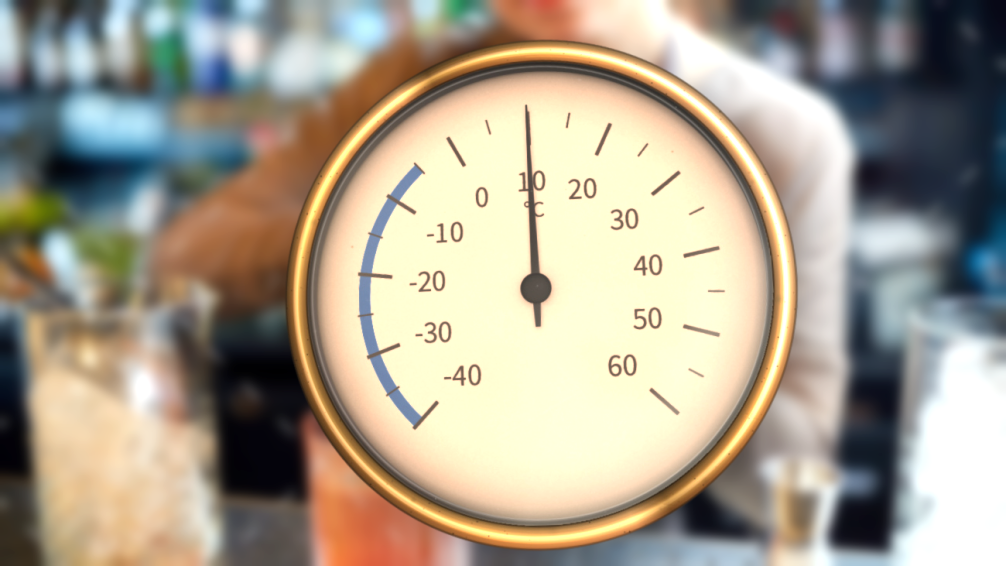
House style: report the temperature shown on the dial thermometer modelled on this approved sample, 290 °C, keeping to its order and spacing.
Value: 10 °C
